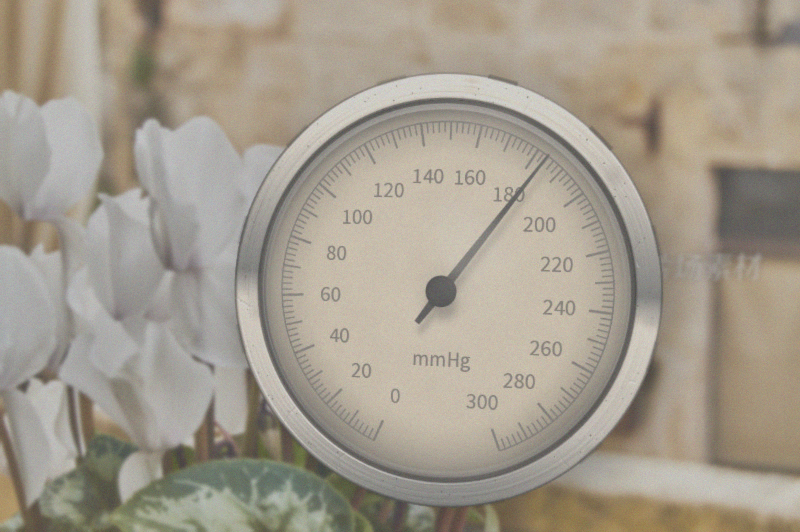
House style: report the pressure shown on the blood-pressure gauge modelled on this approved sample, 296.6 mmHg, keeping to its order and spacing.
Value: 184 mmHg
